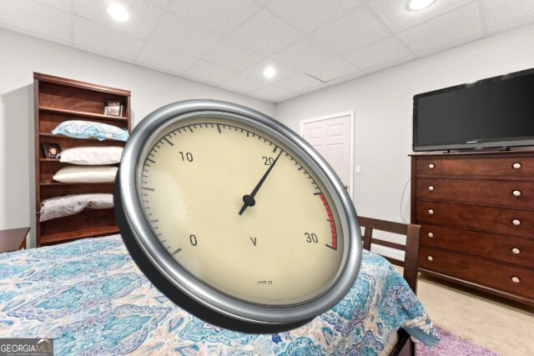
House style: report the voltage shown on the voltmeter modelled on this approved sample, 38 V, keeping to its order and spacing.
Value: 20.5 V
